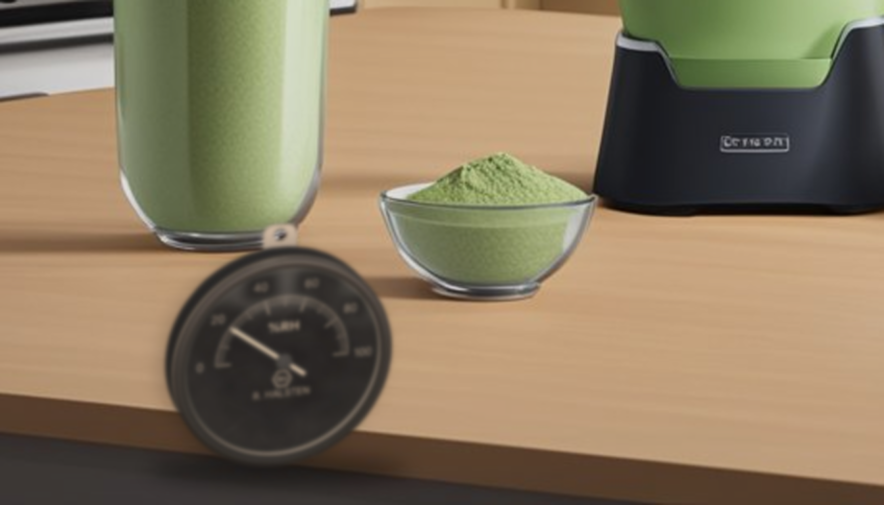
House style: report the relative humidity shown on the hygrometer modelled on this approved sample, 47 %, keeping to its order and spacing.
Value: 20 %
